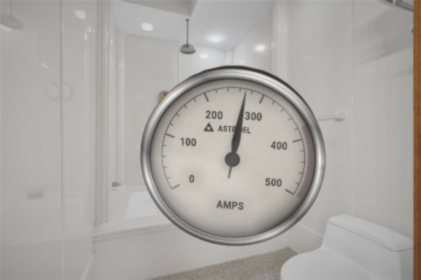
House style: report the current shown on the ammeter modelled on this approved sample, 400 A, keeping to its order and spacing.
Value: 270 A
